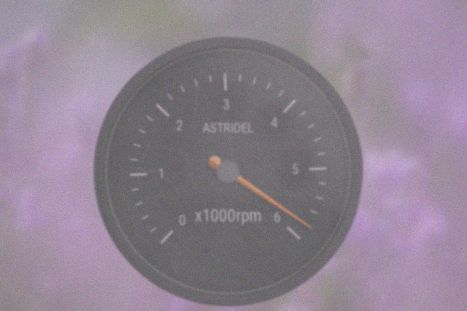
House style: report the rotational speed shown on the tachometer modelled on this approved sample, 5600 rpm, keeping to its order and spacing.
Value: 5800 rpm
